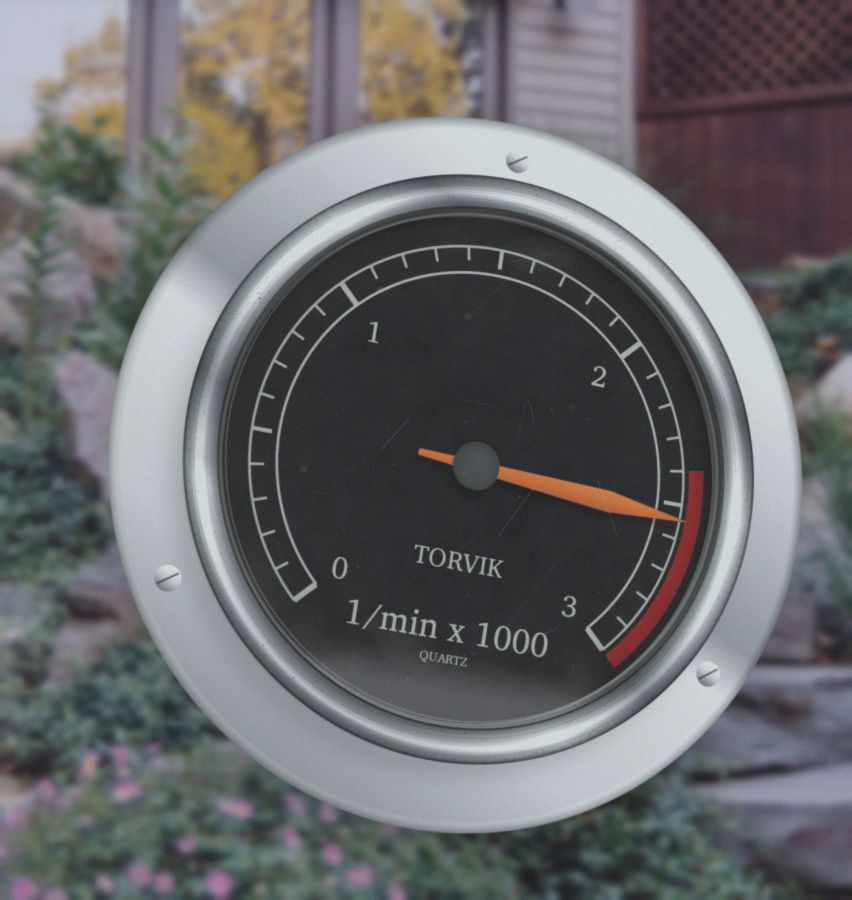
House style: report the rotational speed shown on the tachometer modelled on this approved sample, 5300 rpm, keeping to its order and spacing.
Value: 2550 rpm
